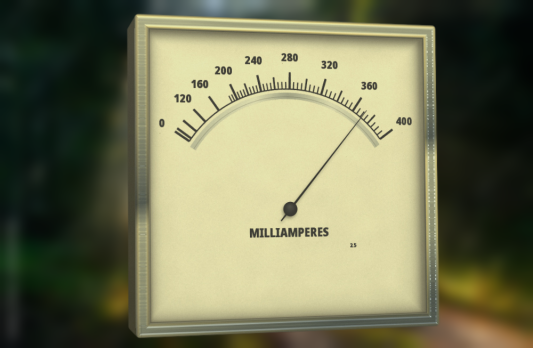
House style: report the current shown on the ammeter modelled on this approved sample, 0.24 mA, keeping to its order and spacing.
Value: 370 mA
